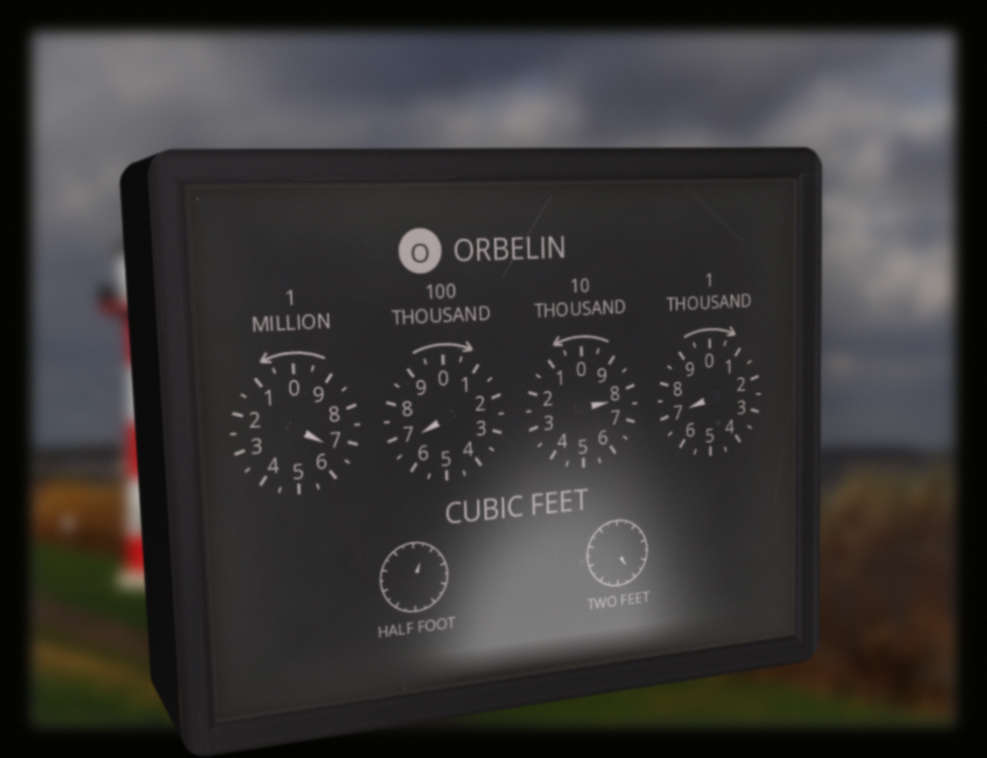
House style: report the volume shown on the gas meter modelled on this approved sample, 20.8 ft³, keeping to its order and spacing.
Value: 667700 ft³
